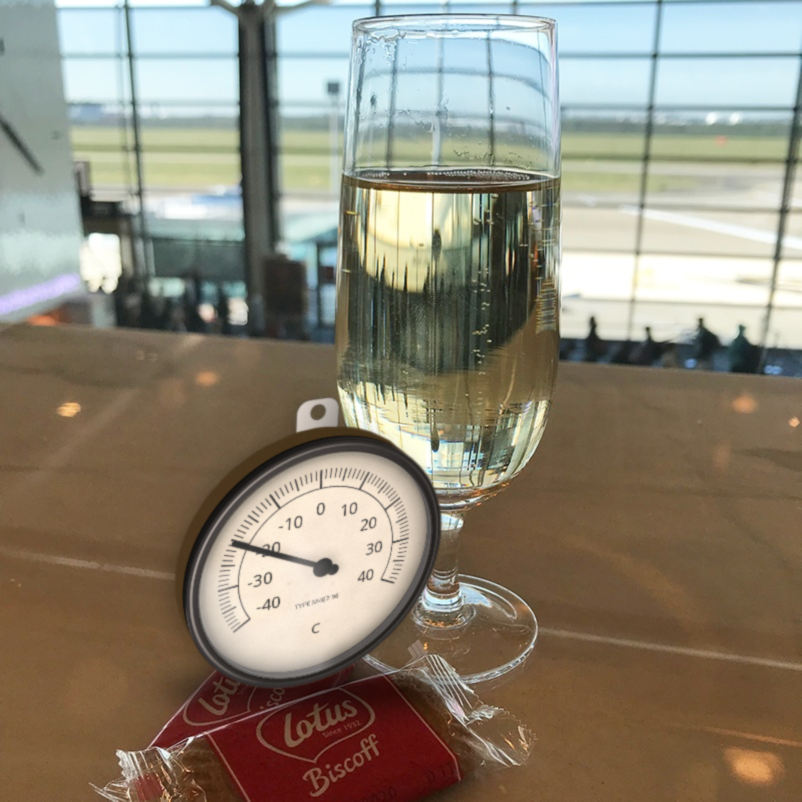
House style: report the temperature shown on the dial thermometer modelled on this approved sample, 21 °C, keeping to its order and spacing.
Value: -20 °C
